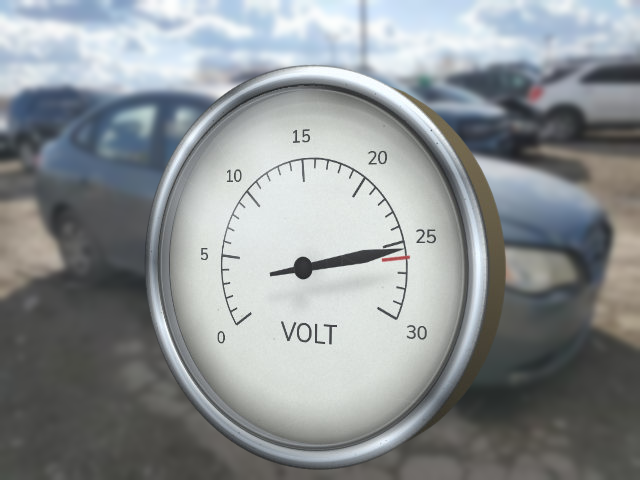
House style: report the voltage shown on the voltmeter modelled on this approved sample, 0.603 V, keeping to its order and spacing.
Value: 25.5 V
